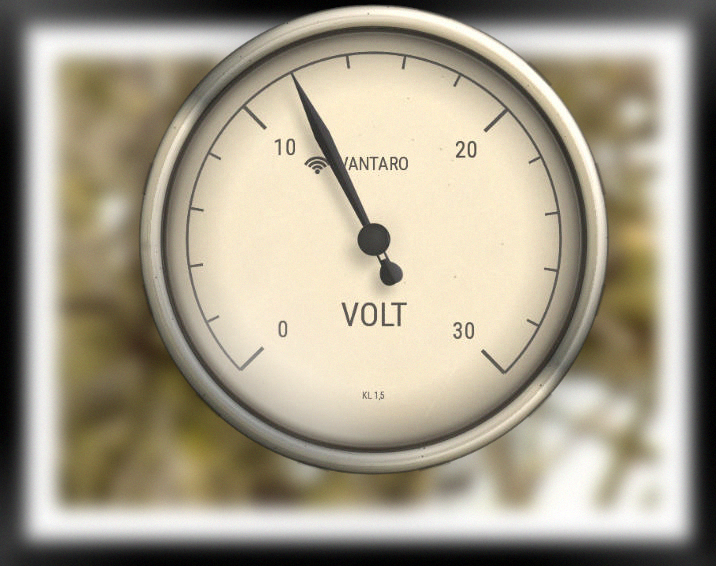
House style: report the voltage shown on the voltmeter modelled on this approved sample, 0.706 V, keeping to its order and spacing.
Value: 12 V
